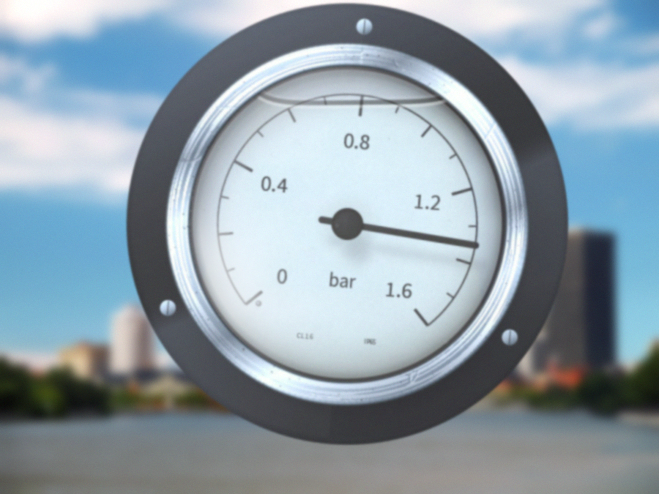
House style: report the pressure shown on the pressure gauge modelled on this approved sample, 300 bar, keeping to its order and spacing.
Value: 1.35 bar
